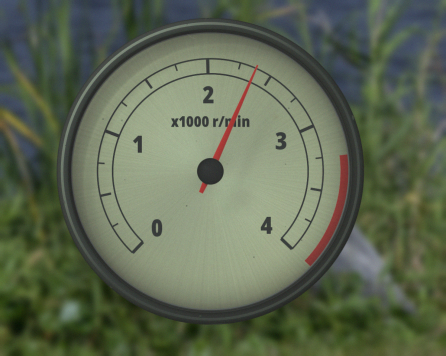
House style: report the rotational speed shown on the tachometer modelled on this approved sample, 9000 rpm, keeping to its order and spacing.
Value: 2375 rpm
